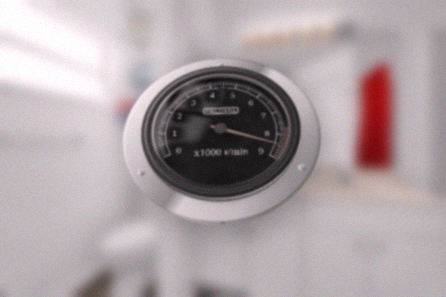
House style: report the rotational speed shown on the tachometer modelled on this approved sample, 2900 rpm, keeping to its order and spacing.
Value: 8500 rpm
